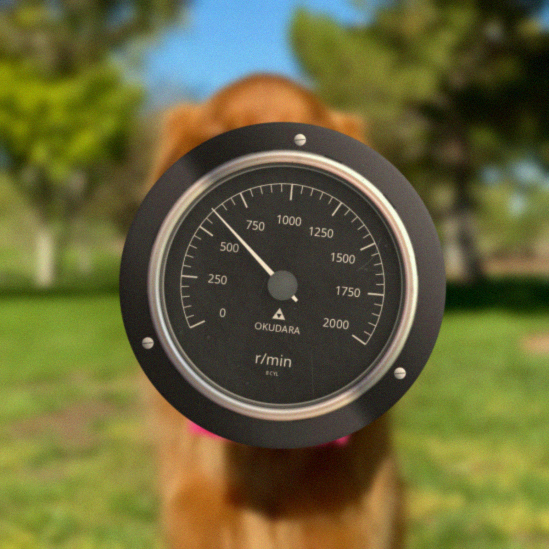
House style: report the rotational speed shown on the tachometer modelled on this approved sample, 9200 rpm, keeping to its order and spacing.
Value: 600 rpm
